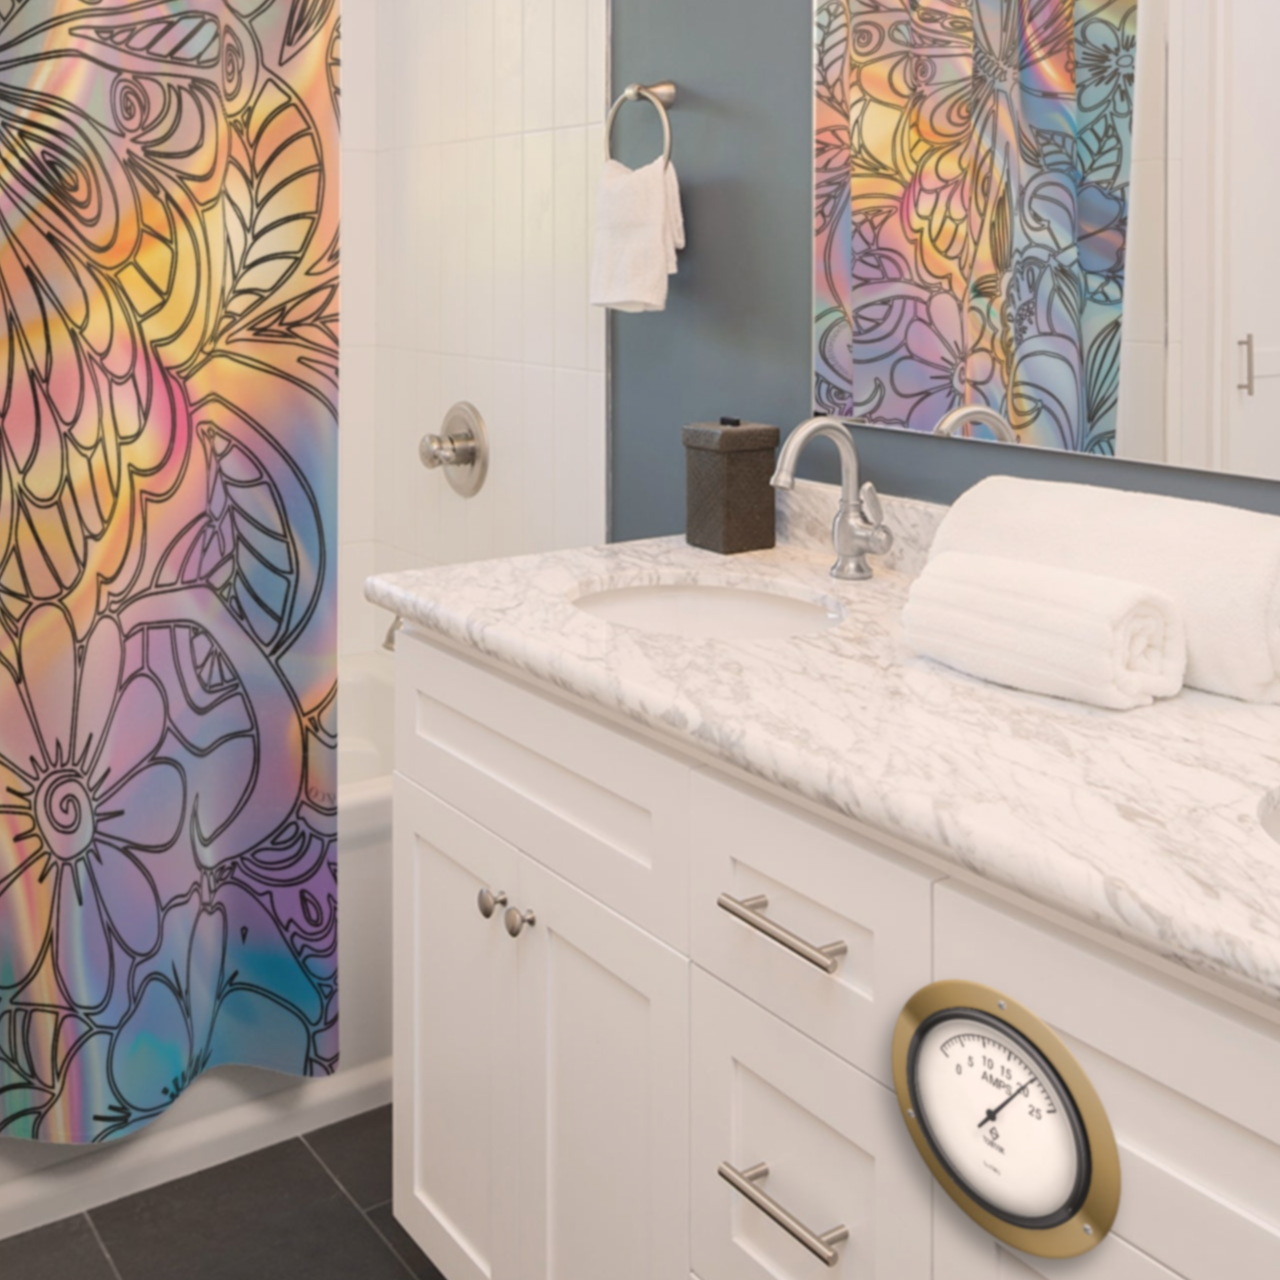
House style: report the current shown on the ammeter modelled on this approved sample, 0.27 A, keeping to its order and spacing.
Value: 20 A
